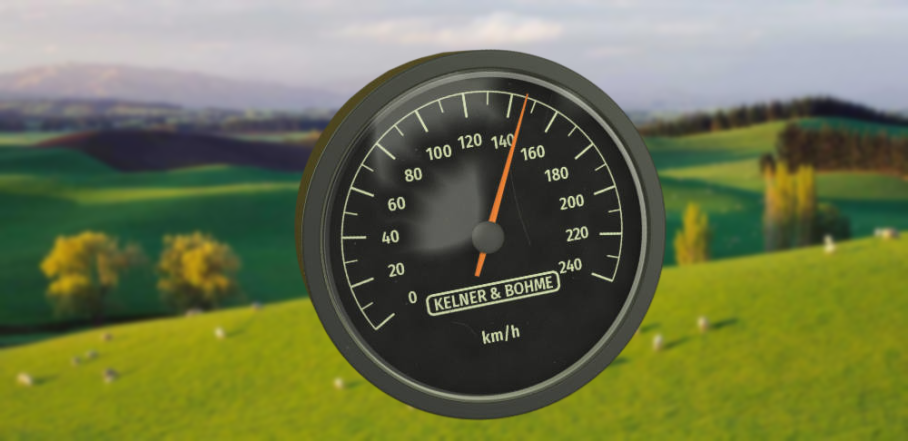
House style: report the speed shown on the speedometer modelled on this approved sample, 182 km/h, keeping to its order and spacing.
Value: 145 km/h
